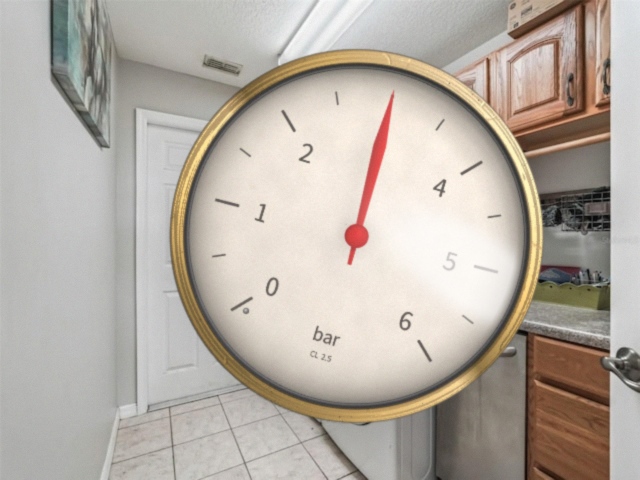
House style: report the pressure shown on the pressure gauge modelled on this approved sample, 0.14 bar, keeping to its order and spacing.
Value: 3 bar
